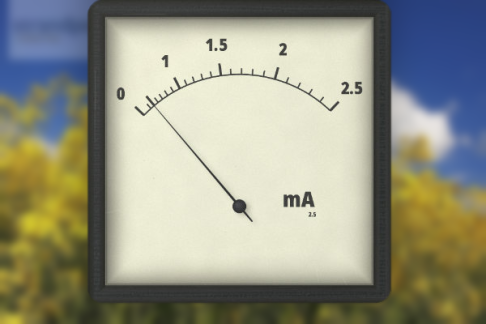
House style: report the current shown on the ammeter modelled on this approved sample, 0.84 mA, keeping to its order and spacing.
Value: 0.5 mA
